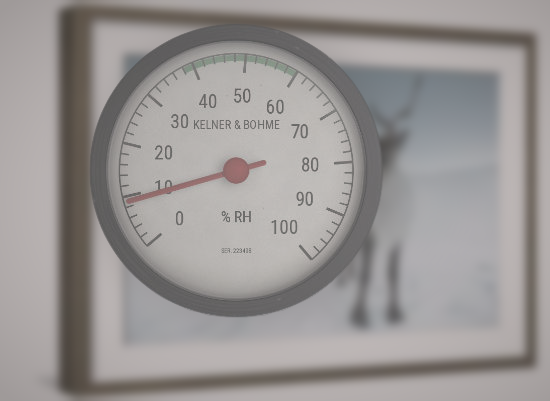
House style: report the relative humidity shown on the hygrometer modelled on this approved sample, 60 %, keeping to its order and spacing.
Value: 9 %
